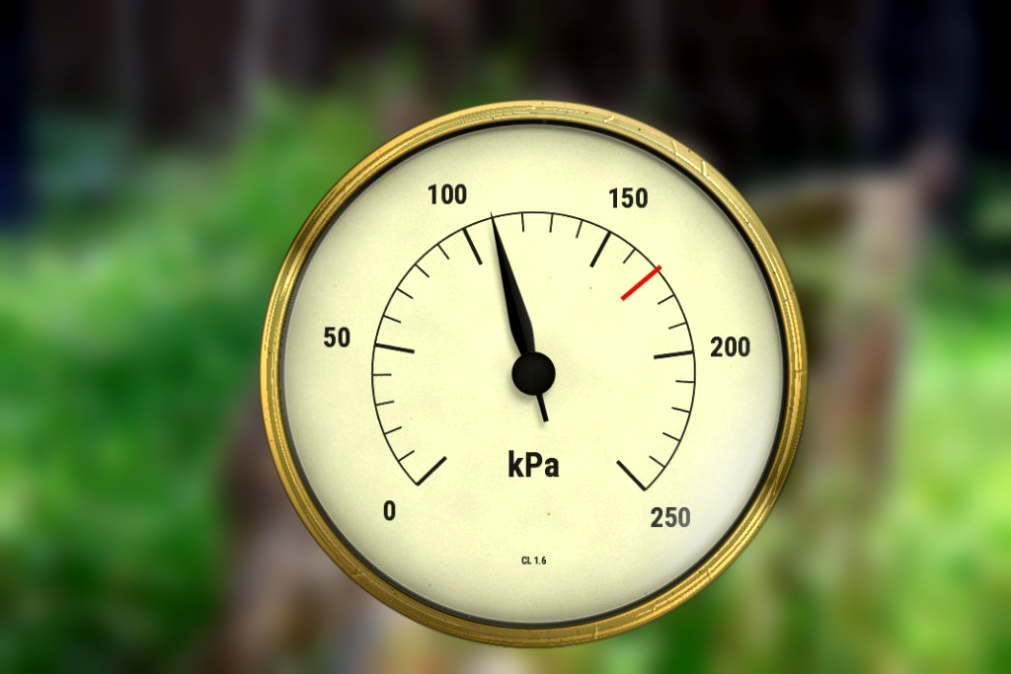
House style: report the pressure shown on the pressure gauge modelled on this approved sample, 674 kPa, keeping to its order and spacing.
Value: 110 kPa
